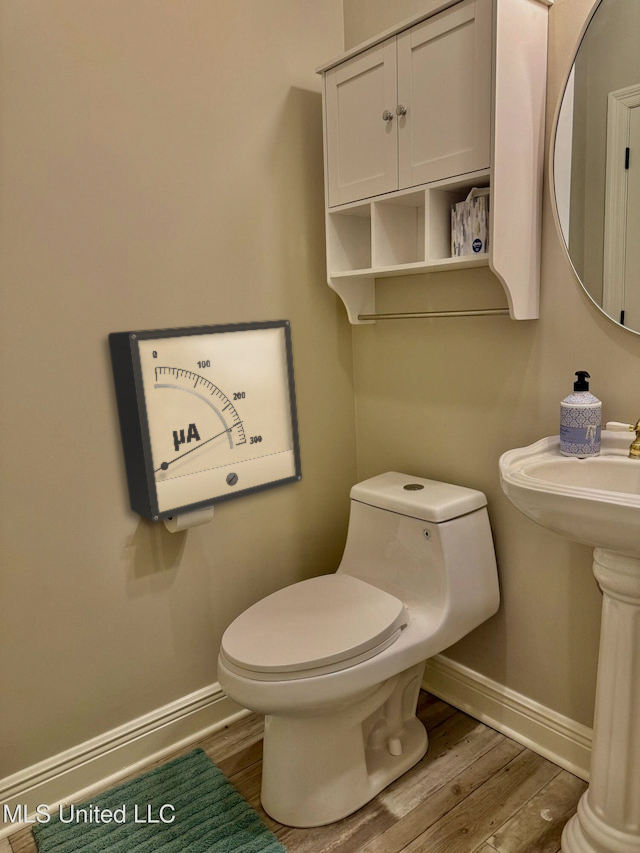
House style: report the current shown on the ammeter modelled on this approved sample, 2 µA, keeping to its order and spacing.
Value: 250 µA
